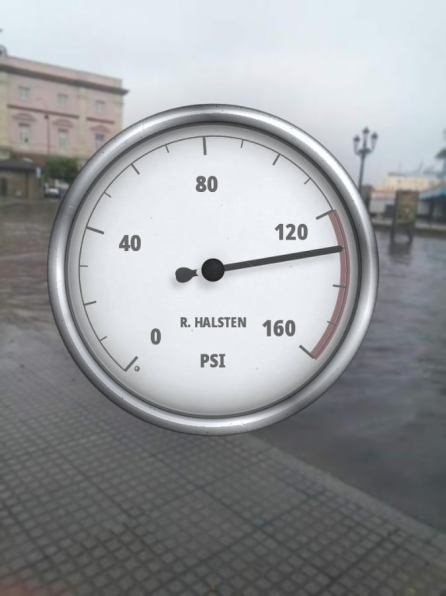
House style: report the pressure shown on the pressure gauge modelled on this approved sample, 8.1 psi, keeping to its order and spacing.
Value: 130 psi
